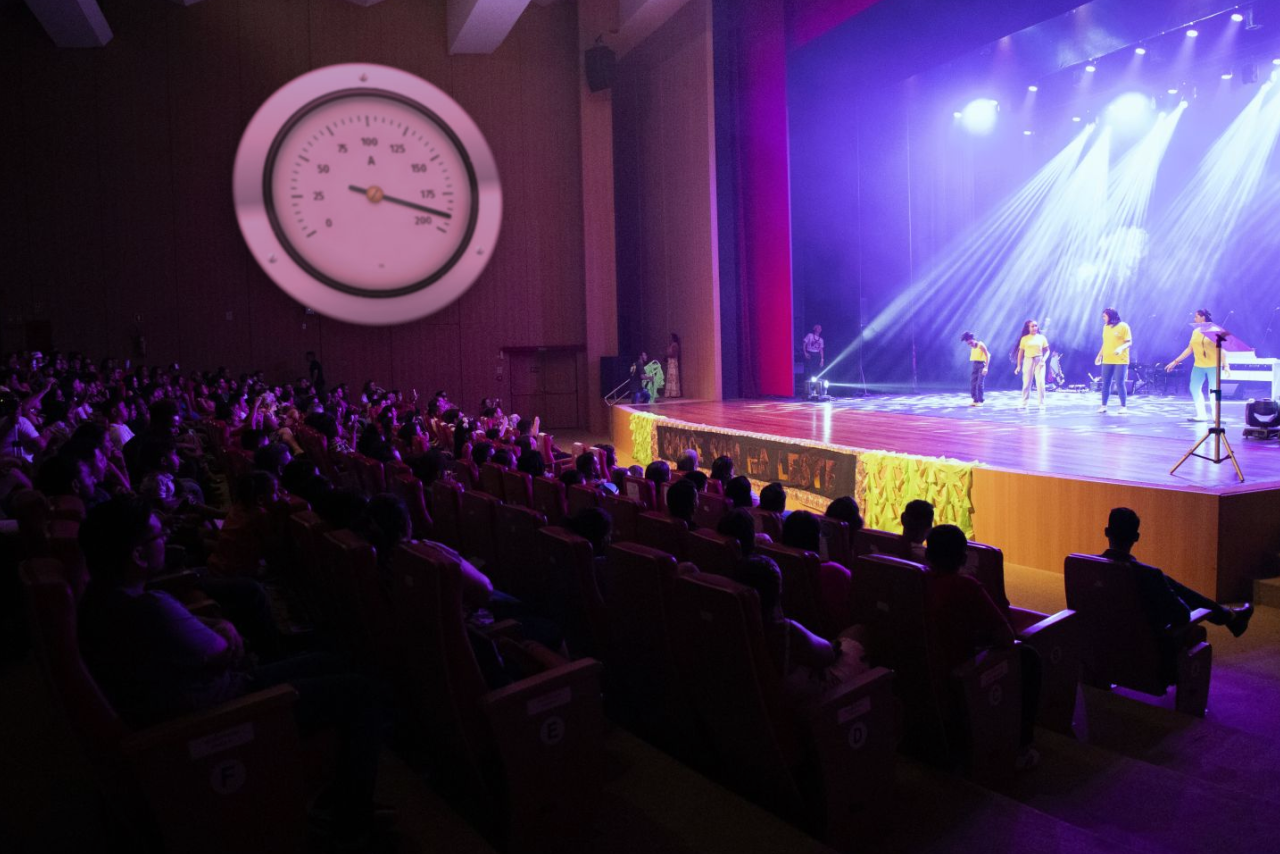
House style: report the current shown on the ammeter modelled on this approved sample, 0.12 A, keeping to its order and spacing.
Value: 190 A
